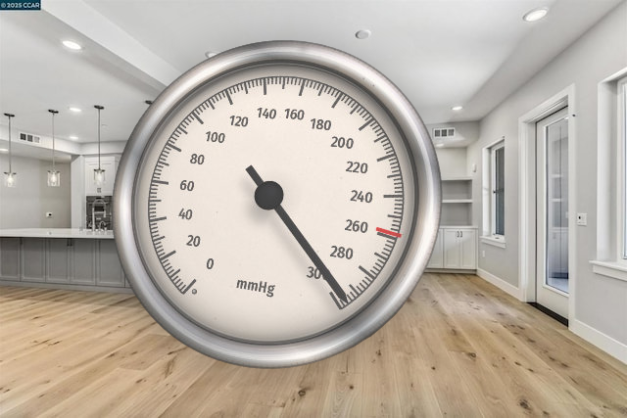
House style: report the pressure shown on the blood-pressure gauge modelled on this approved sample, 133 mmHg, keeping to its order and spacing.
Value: 296 mmHg
